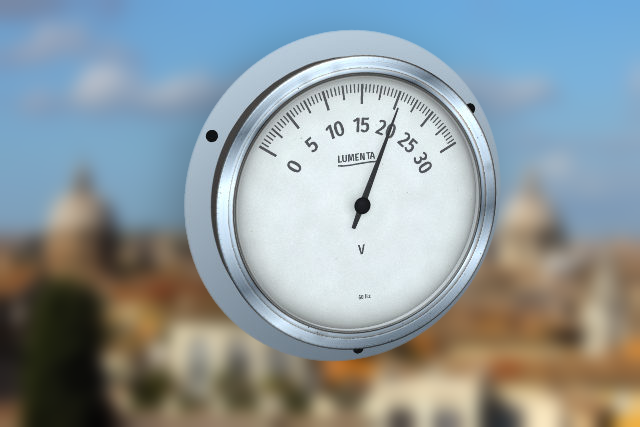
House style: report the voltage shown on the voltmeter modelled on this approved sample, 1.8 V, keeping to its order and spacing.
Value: 20 V
